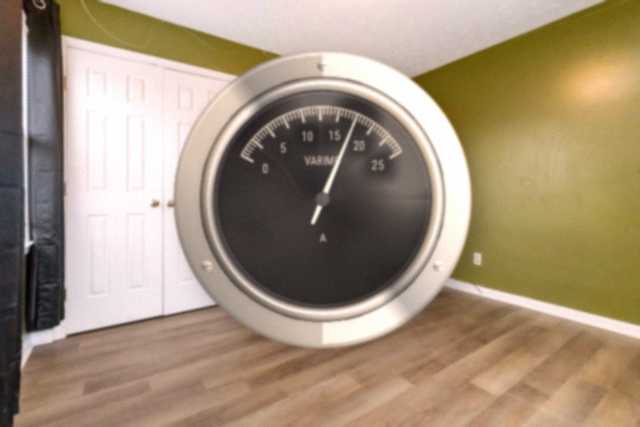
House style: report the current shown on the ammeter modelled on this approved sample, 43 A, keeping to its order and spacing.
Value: 17.5 A
